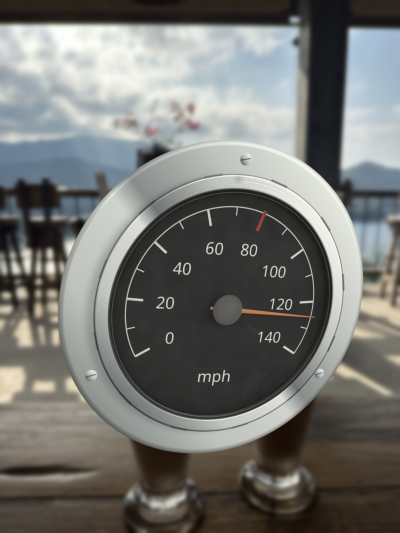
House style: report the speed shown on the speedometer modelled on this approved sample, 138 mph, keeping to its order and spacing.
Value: 125 mph
